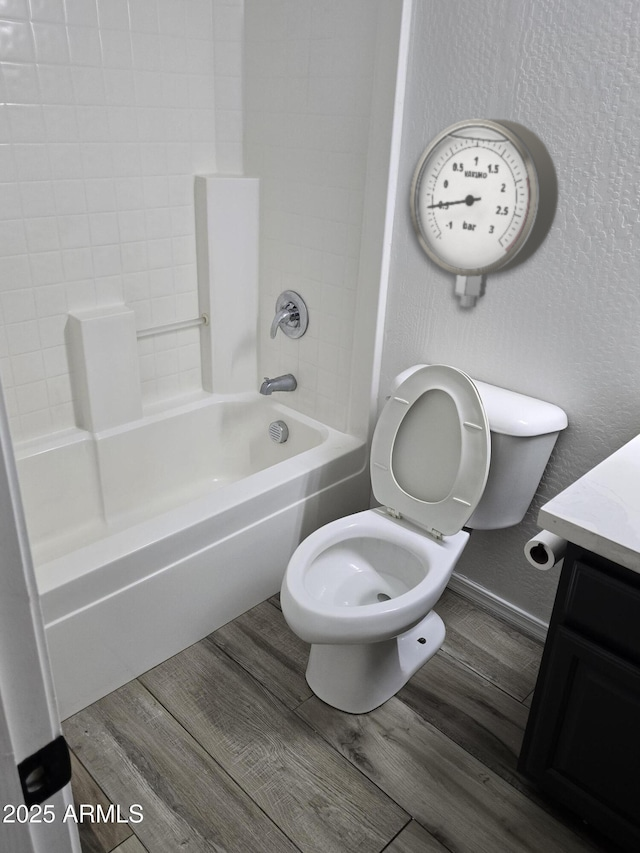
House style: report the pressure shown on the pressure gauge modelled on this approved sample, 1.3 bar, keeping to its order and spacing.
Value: -0.5 bar
